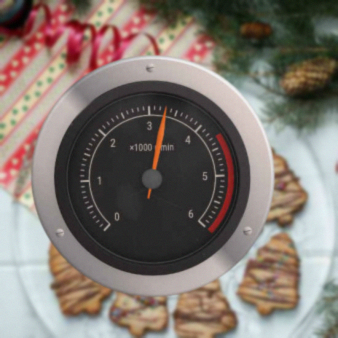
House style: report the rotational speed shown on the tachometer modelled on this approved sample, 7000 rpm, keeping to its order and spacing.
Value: 3300 rpm
